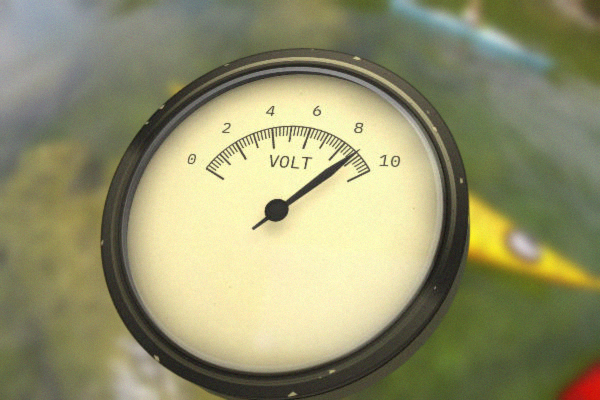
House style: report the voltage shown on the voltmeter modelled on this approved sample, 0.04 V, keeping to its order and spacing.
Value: 9 V
